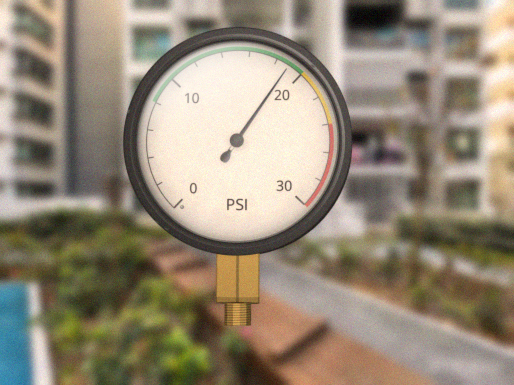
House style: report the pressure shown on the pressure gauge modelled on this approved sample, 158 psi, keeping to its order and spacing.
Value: 19 psi
